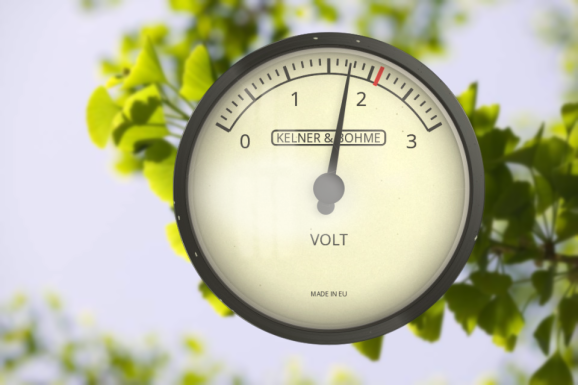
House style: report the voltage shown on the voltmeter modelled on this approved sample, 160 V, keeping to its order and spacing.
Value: 1.75 V
